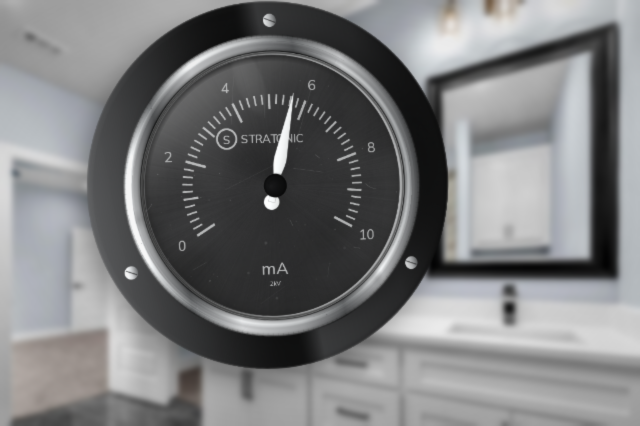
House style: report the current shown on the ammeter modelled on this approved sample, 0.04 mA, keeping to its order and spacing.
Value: 5.6 mA
